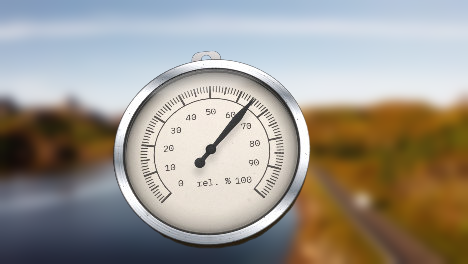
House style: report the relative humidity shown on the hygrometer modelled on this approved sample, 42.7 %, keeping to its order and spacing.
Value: 65 %
